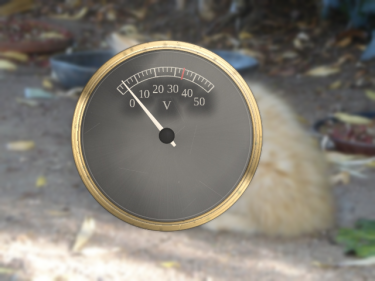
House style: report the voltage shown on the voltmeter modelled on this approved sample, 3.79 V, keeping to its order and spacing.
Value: 4 V
